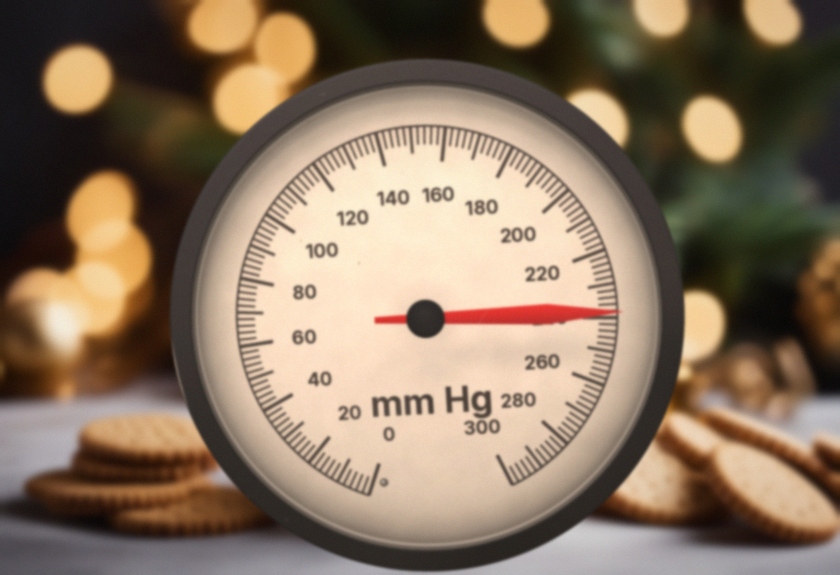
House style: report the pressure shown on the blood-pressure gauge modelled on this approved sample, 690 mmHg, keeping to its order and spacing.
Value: 238 mmHg
